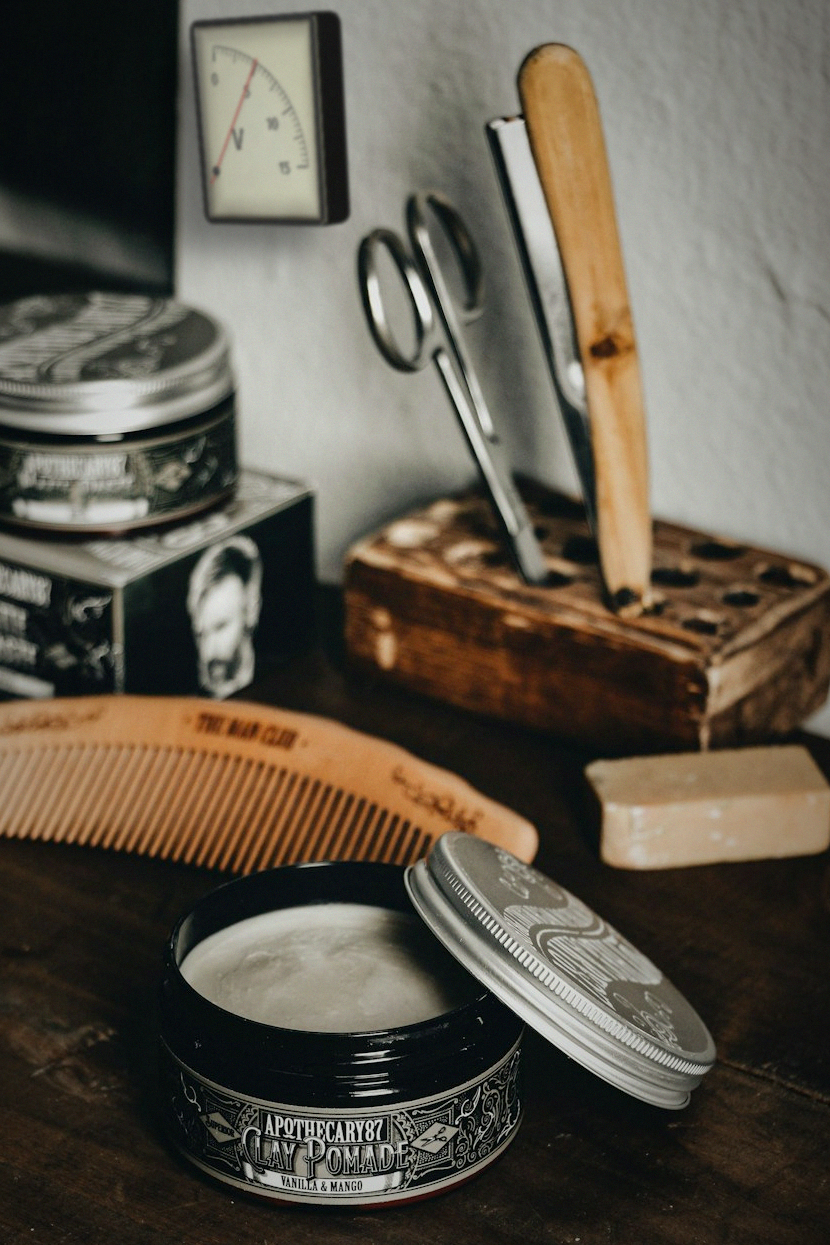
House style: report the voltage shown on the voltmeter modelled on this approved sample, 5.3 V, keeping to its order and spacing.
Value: 5 V
